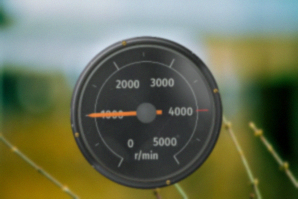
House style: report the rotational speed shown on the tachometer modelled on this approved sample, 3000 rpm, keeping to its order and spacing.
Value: 1000 rpm
